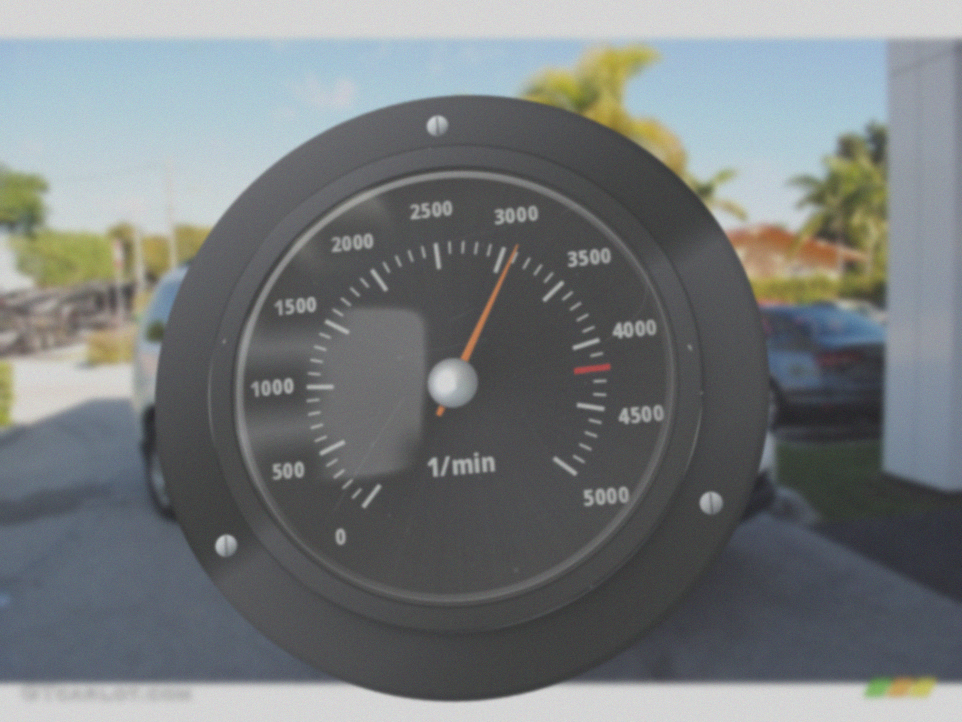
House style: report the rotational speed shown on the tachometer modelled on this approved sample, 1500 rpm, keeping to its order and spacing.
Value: 3100 rpm
